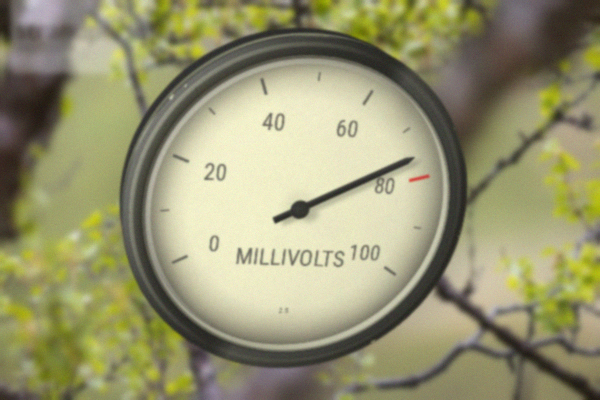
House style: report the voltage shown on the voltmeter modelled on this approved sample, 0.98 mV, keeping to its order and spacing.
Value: 75 mV
